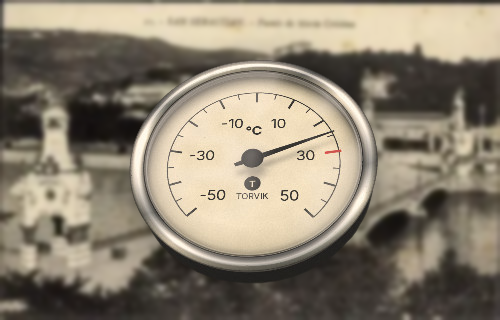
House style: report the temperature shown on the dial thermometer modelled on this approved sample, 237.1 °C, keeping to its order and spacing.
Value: 25 °C
